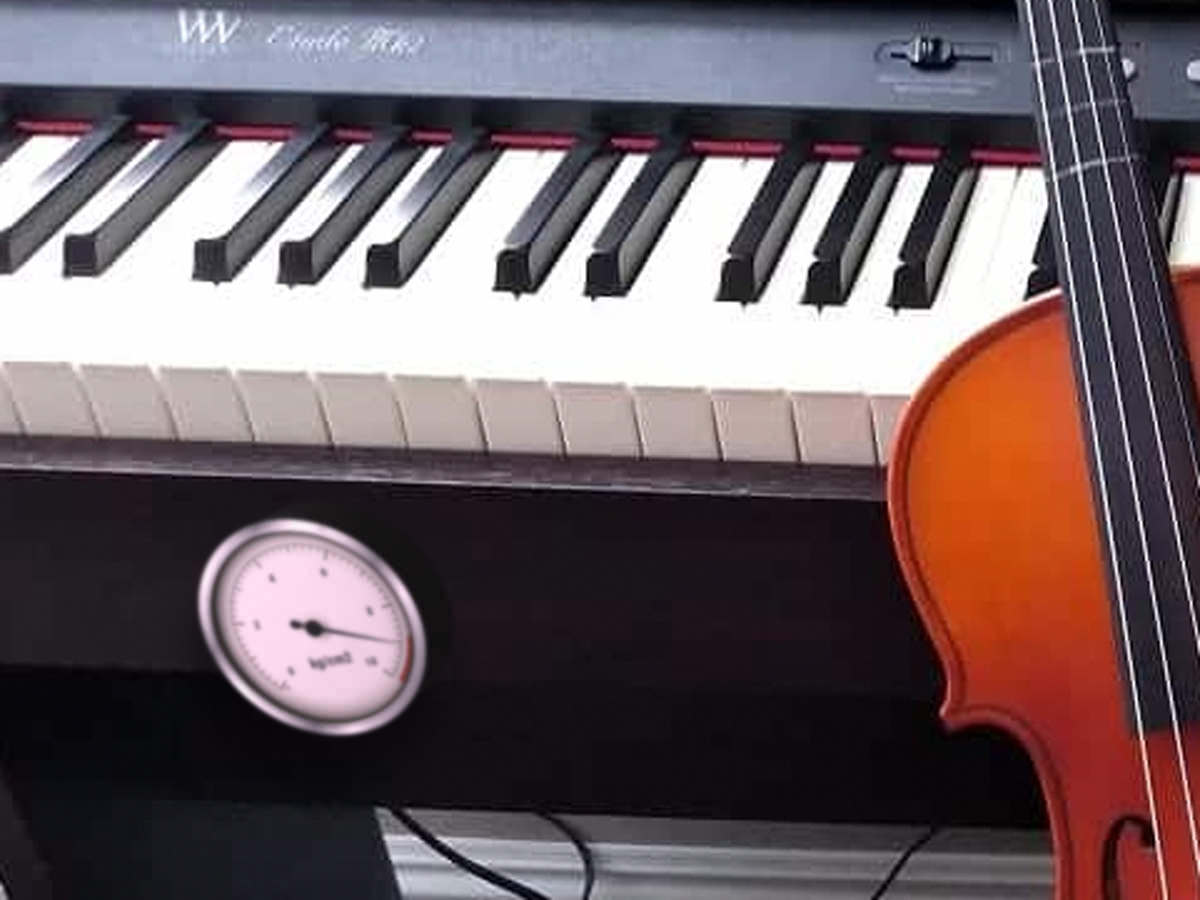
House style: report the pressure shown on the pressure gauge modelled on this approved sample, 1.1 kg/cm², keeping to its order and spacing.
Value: 9 kg/cm²
